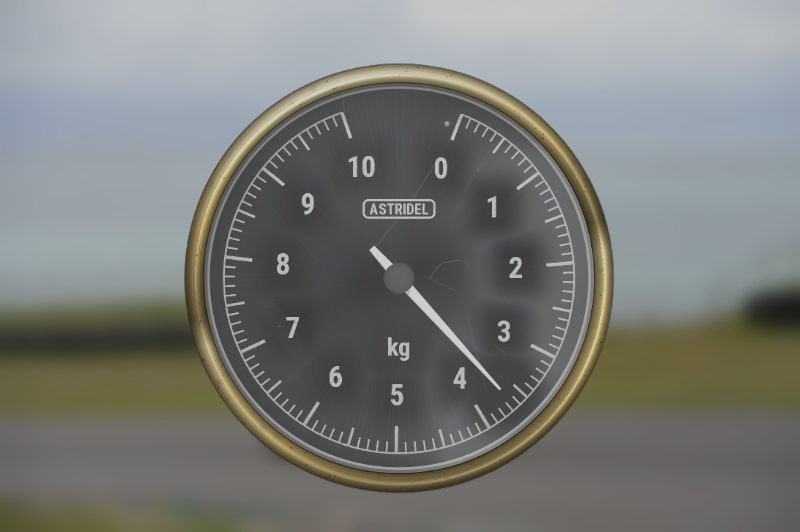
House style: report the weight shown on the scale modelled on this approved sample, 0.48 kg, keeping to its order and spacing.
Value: 3.65 kg
